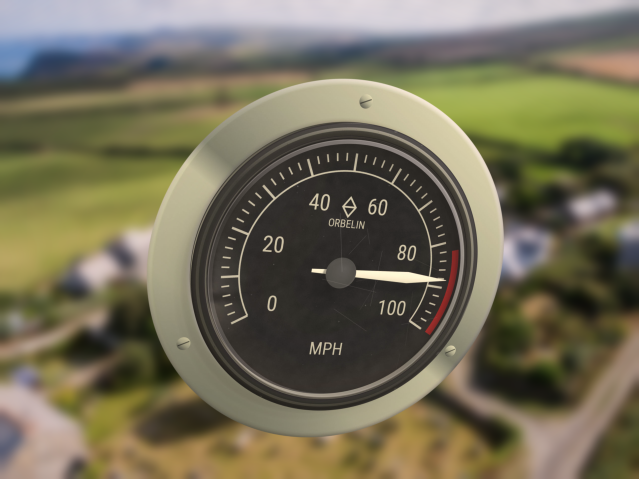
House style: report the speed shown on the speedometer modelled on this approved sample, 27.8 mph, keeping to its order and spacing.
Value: 88 mph
